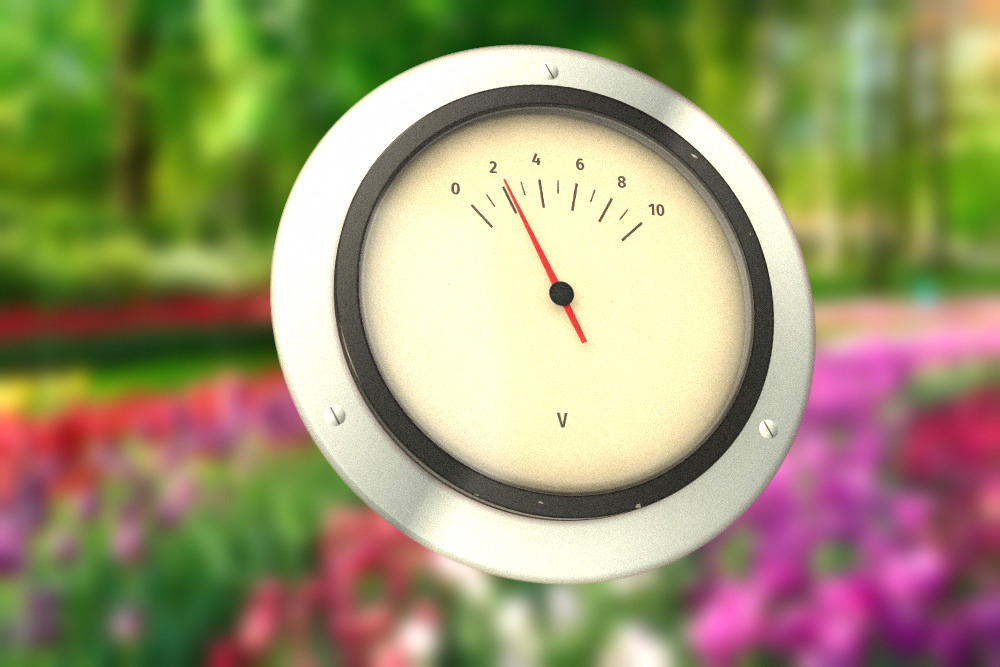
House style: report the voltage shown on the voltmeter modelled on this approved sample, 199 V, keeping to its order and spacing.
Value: 2 V
